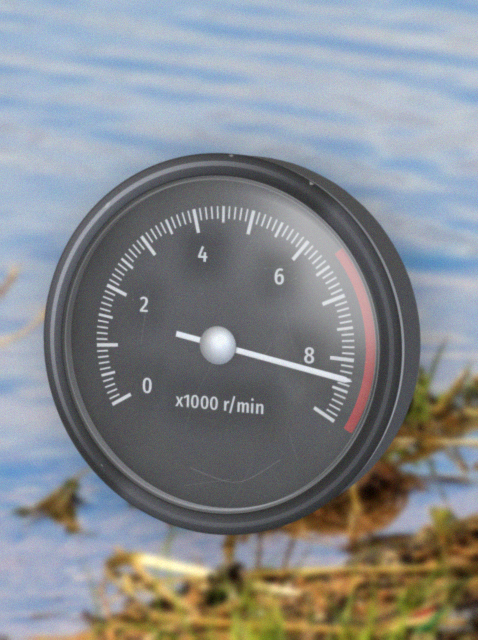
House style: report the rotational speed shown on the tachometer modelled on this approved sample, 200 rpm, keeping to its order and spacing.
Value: 8300 rpm
